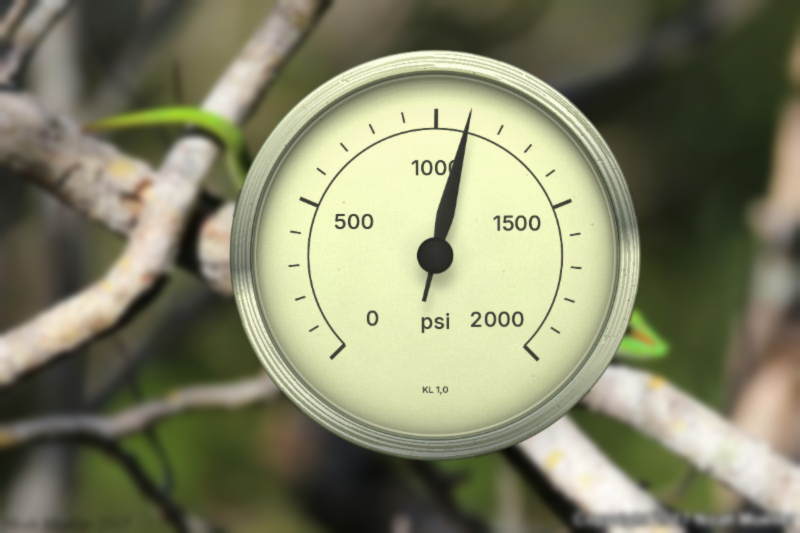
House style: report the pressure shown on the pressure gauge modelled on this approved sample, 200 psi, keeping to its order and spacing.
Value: 1100 psi
